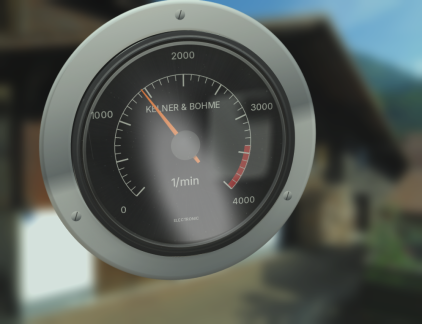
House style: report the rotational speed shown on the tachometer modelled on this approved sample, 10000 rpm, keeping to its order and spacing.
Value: 1450 rpm
